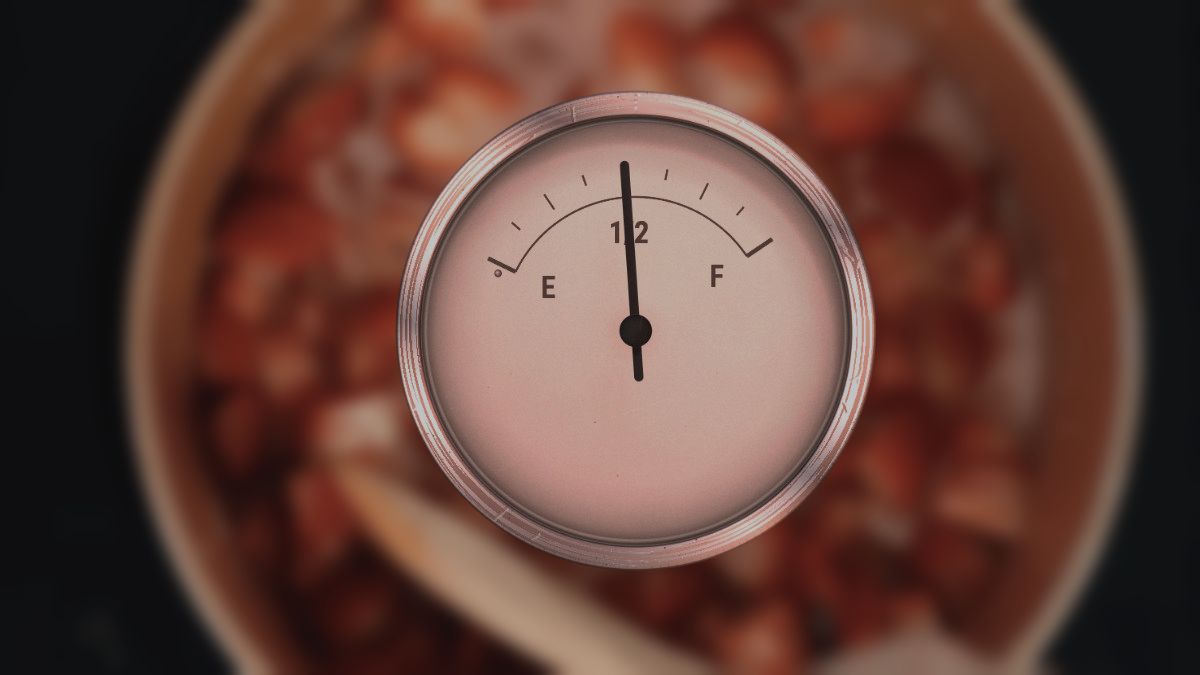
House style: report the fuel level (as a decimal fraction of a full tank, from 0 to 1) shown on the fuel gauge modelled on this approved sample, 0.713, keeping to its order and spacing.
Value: 0.5
